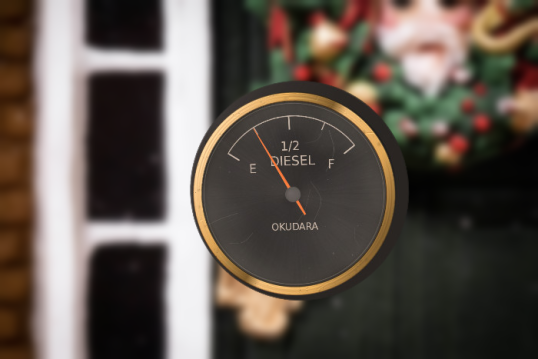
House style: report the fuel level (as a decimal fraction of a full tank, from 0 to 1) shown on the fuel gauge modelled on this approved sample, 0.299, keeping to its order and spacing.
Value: 0.25
